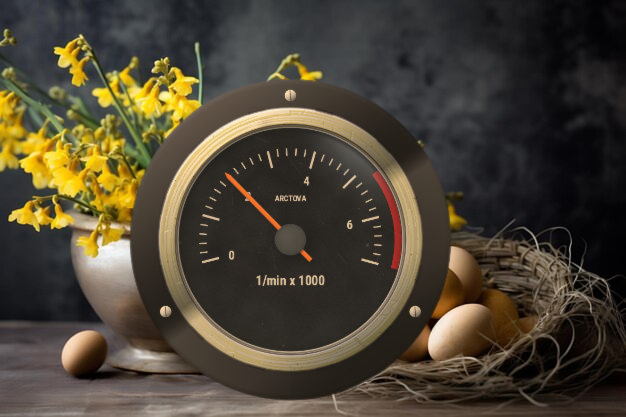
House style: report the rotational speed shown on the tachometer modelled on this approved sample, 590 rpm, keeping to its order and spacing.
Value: 2000 rpm
